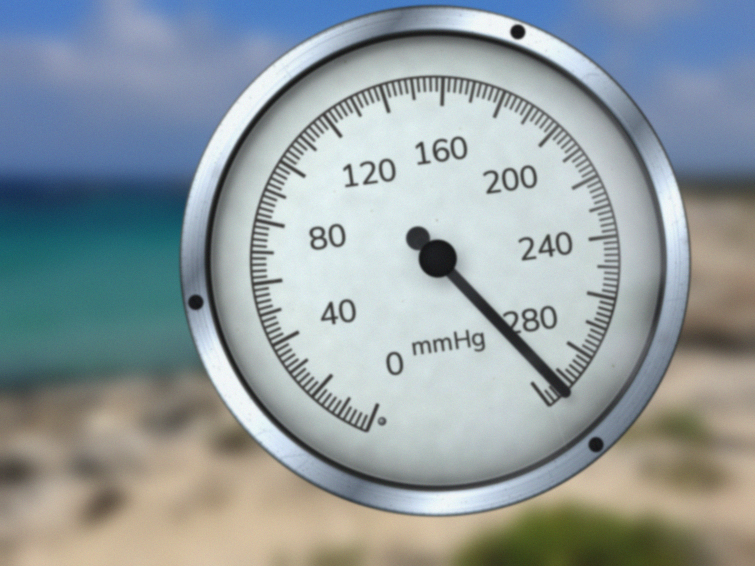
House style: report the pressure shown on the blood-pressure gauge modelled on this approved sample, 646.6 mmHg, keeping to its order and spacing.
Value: 294 mmHg
